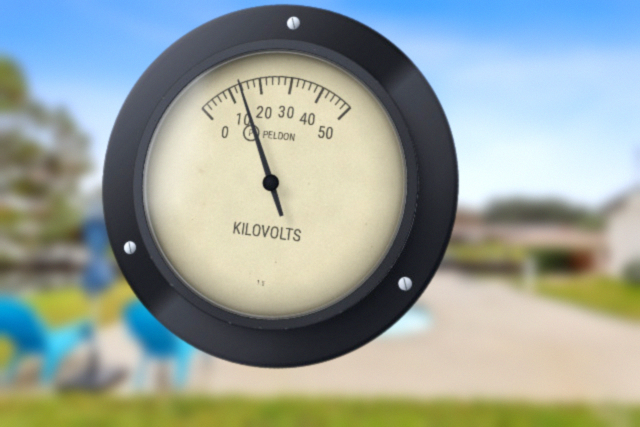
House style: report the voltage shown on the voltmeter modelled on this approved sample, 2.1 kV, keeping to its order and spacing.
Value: 14 kV
